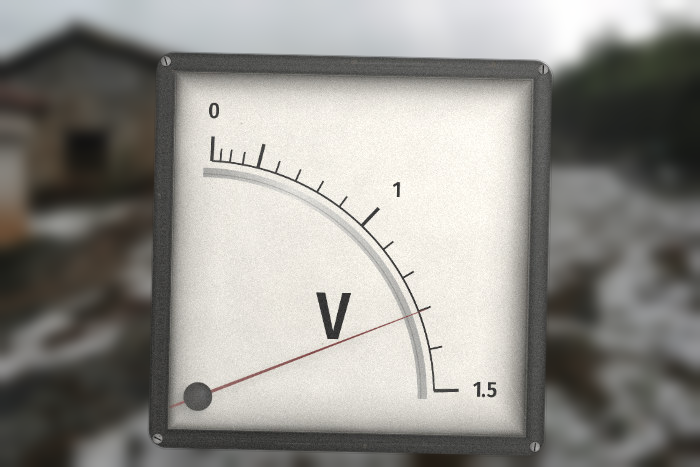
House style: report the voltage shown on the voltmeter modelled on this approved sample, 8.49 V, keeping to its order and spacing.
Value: 1.3 V
